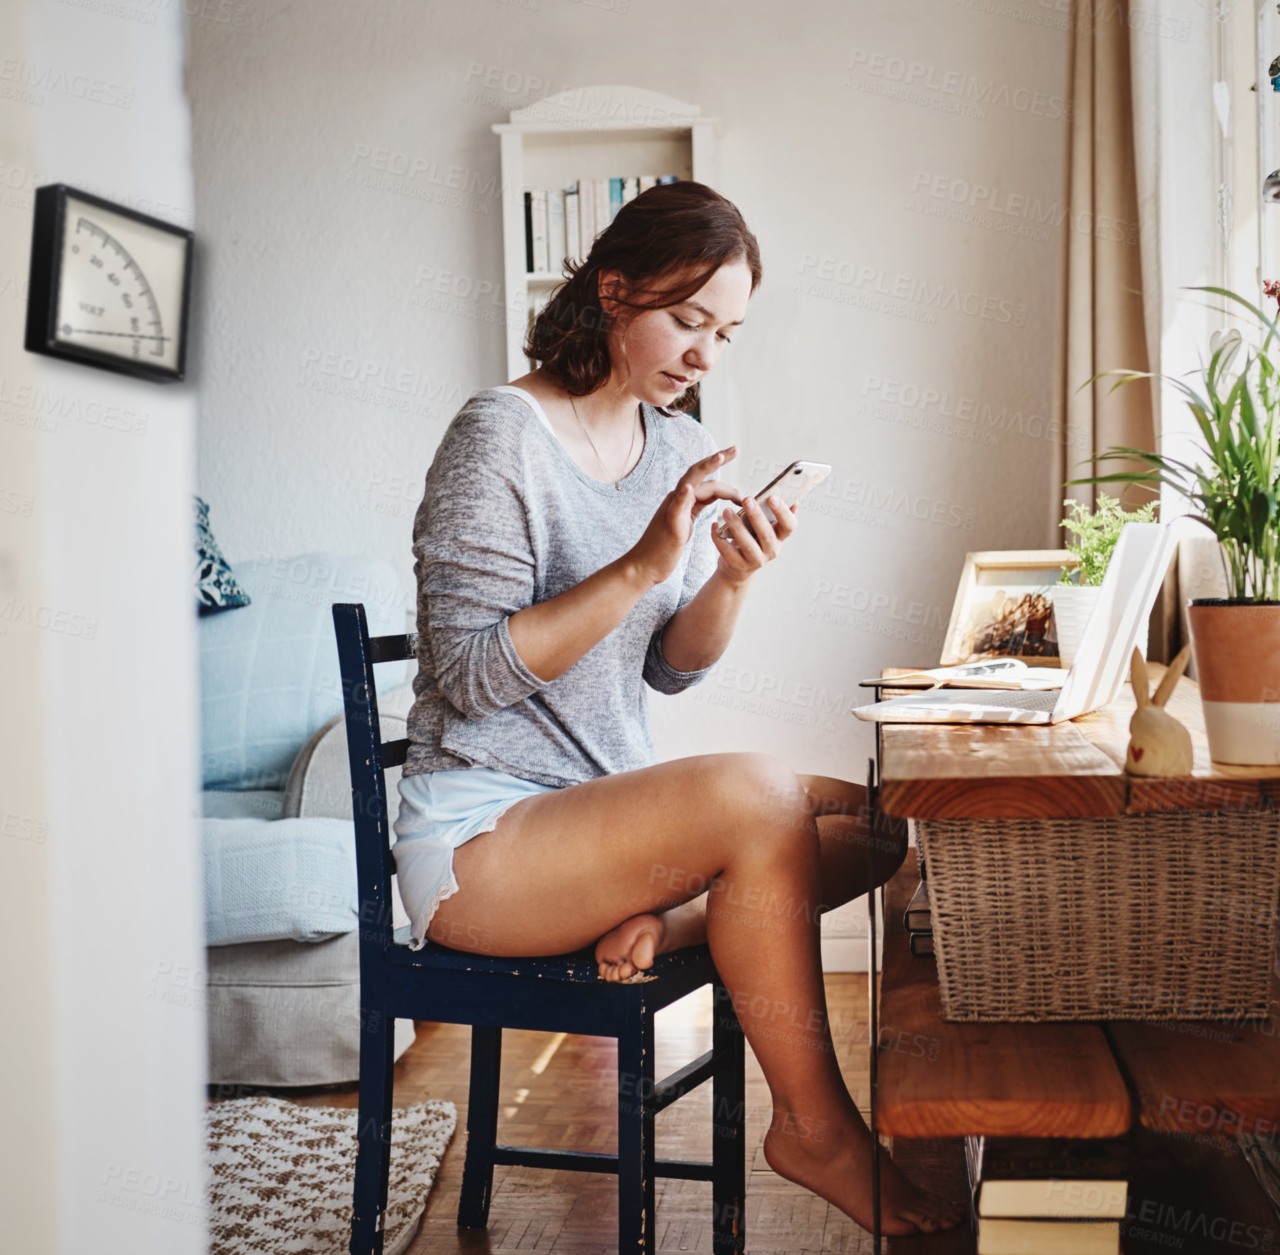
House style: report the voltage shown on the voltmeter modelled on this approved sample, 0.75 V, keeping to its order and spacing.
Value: 90 V
